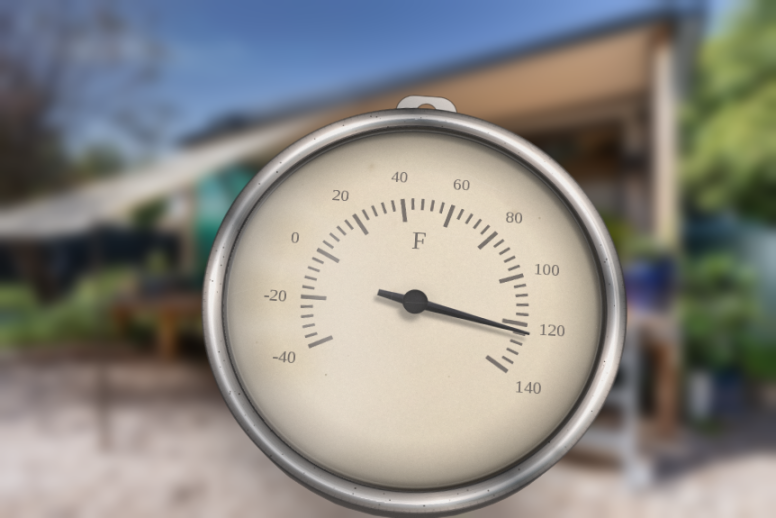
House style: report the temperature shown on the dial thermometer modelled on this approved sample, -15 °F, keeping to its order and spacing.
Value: 124 °F
